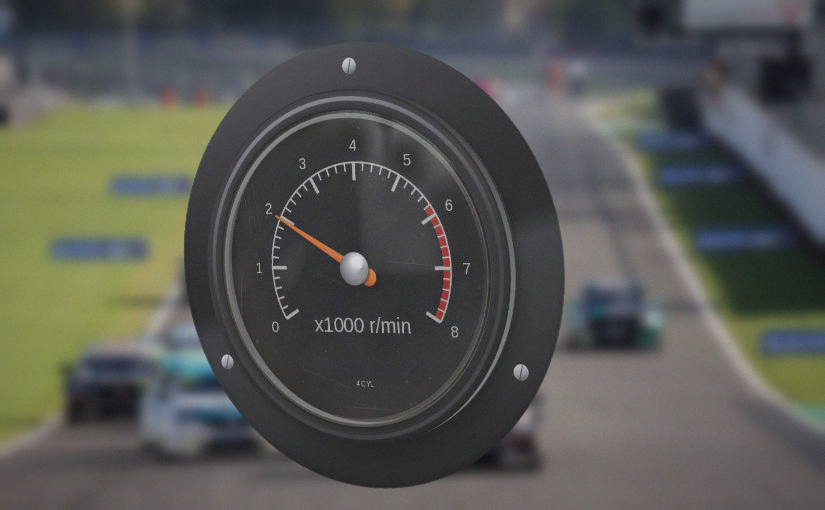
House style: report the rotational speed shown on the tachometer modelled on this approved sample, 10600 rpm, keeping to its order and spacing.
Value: 2000 rpm
